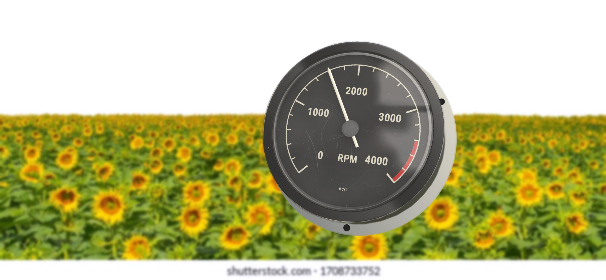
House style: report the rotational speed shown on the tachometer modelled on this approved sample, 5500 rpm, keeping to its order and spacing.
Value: 1600 rpm
